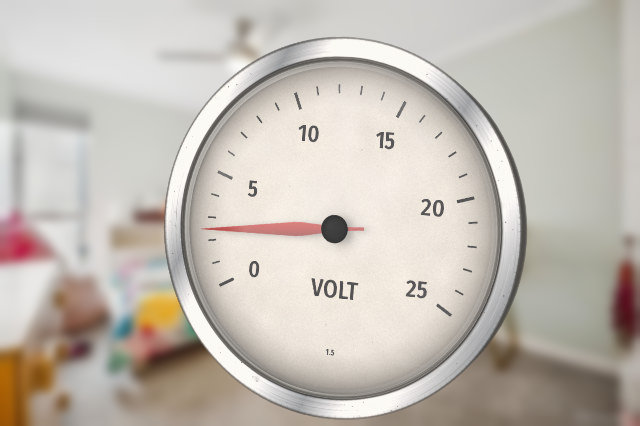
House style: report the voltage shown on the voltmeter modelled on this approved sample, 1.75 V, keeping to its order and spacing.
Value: 2.5 V
